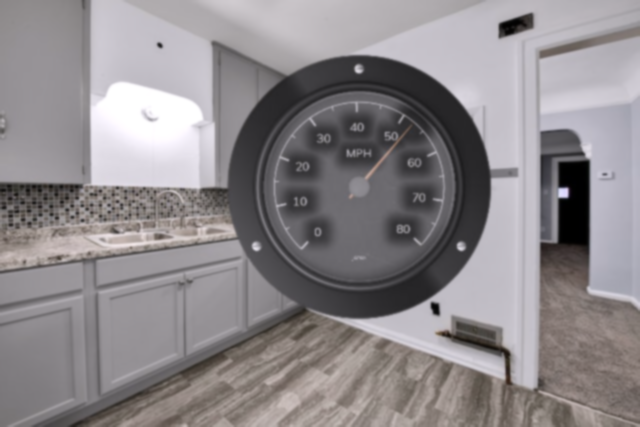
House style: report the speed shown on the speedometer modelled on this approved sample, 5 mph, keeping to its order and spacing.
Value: 52.5 mph
